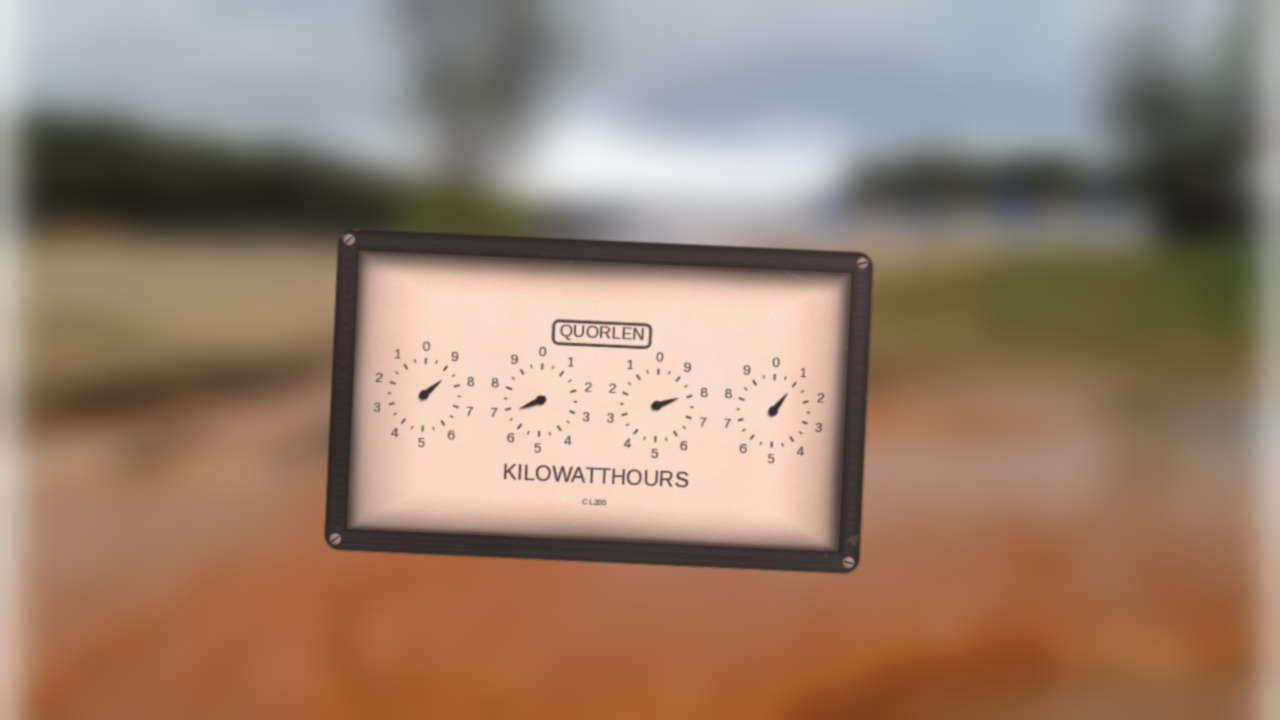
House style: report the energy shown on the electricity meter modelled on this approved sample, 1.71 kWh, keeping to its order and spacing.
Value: 8681 kWh
